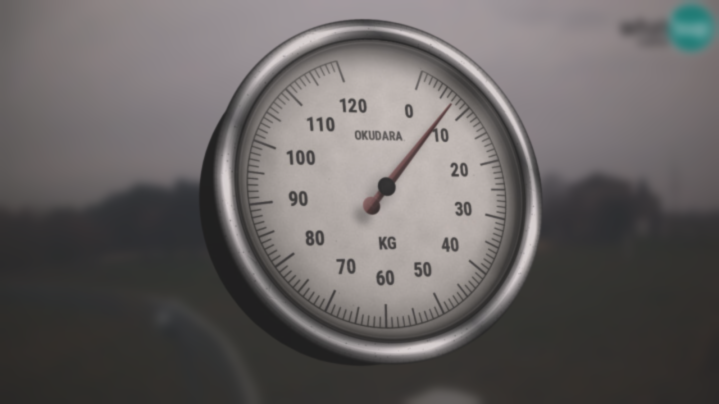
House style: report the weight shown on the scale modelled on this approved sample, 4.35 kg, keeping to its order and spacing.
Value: 7 kg
